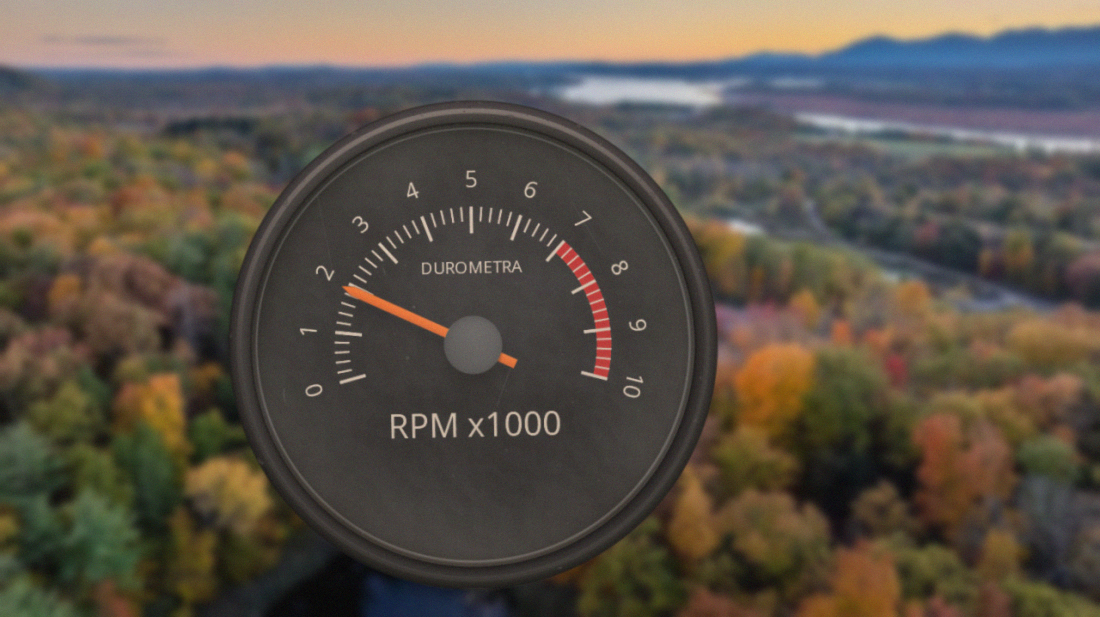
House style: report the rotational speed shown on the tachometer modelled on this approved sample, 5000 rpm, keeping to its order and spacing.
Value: 1900 rpm
